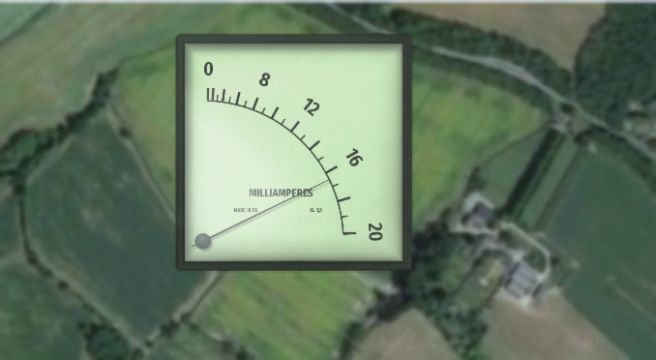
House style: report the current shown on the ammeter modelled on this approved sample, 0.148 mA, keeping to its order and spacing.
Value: 16.5 mA
